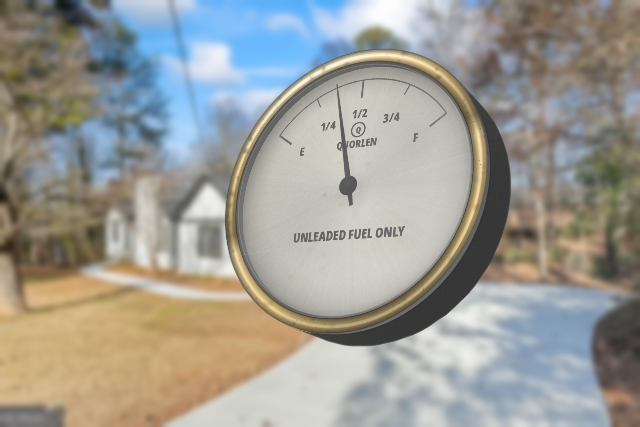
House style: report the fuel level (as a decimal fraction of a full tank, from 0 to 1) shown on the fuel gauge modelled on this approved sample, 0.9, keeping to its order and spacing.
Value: 0.375
